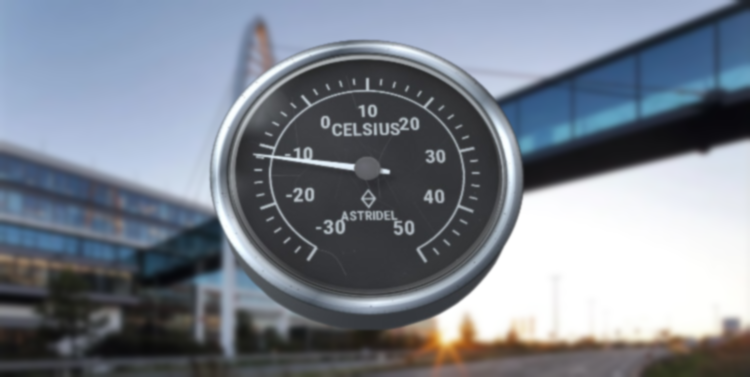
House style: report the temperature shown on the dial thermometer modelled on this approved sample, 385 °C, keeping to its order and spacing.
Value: -12 °C
